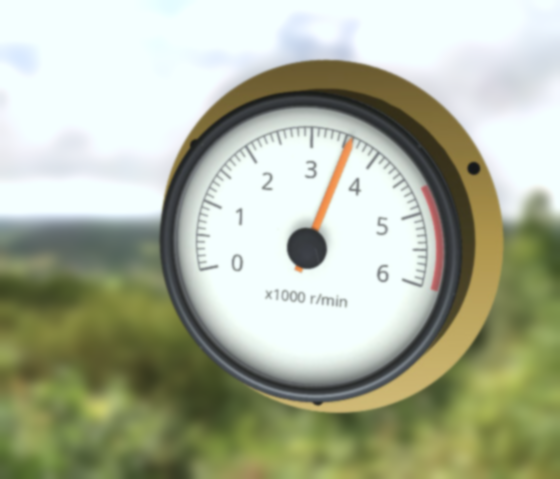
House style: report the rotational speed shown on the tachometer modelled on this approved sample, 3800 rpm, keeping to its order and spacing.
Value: 3600 rpm
